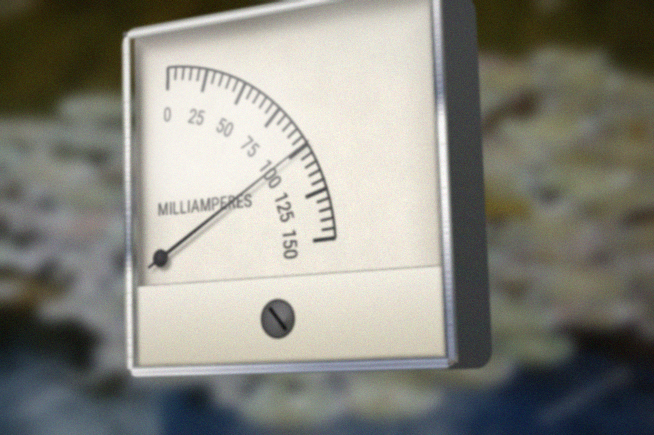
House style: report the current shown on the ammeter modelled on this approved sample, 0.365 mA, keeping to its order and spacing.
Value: 100 mA
